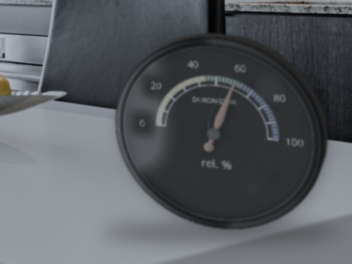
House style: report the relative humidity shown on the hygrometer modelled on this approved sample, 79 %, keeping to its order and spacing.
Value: 60 %
